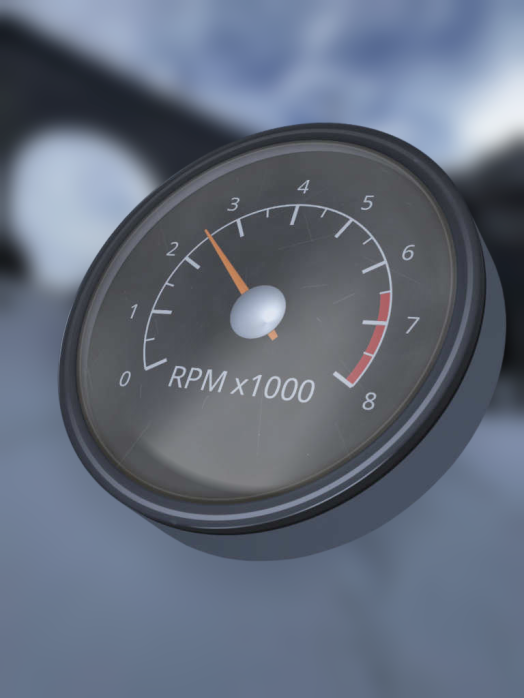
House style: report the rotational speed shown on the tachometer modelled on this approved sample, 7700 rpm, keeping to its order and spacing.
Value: 2500 rpm
